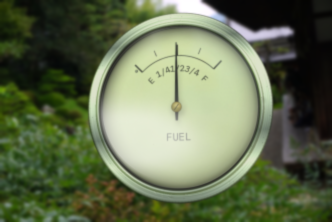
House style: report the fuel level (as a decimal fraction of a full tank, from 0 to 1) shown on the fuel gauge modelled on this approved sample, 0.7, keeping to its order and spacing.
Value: 0.5
